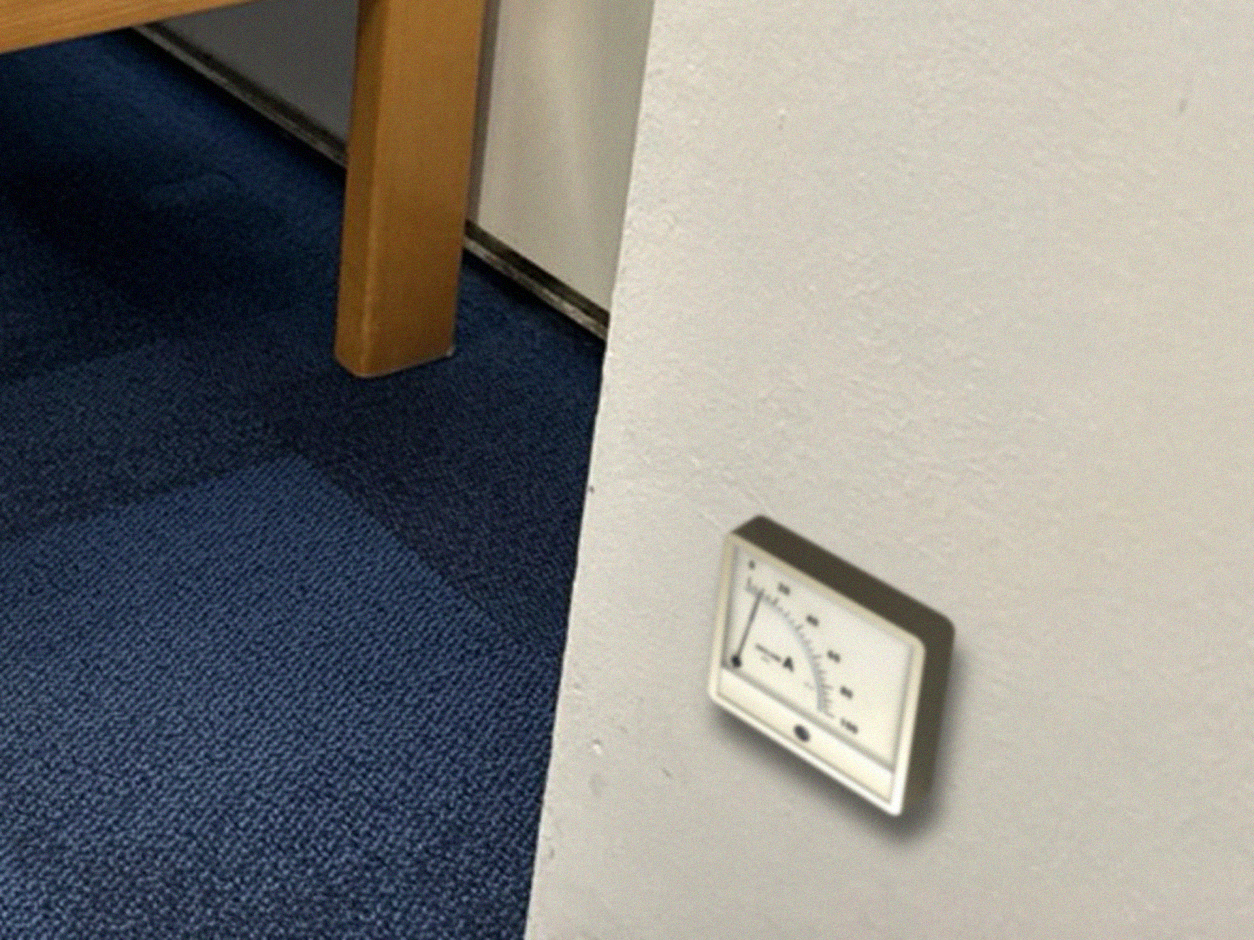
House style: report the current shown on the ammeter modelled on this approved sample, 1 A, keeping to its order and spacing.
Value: 10 A
